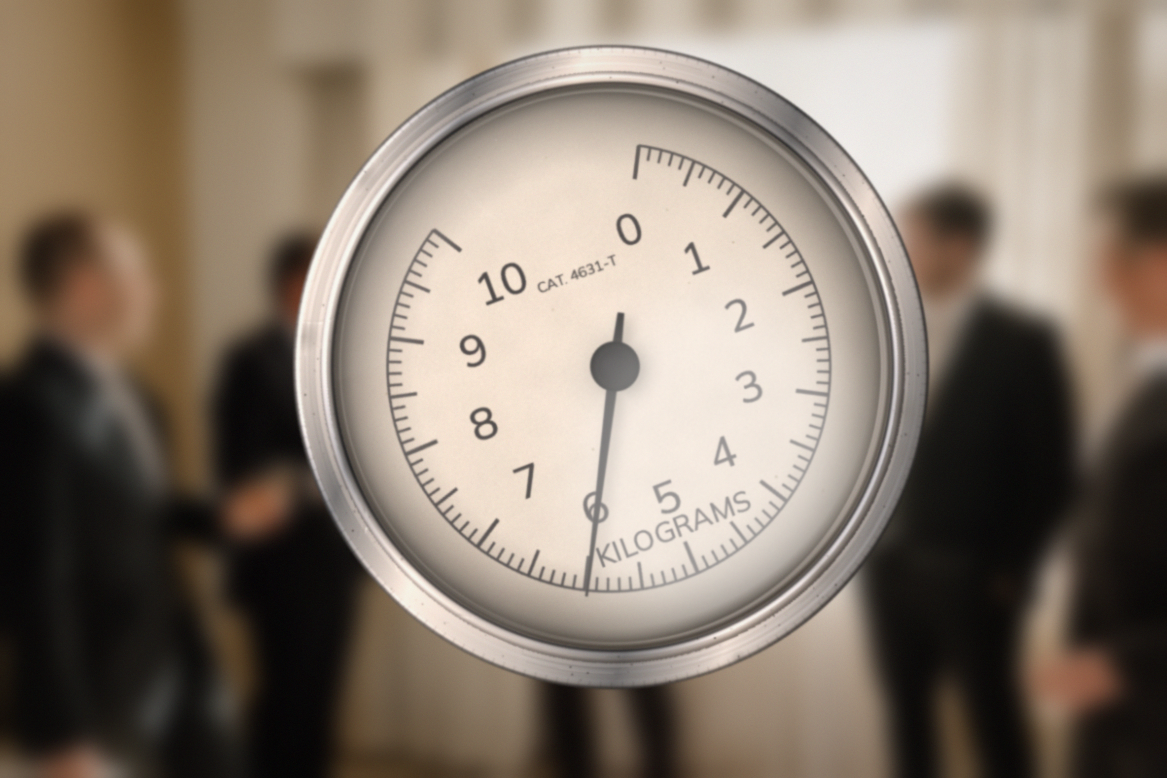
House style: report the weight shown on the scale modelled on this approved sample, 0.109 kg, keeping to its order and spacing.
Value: 6 kg
